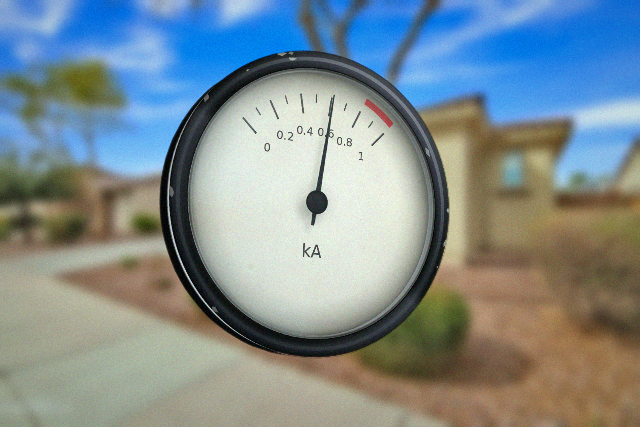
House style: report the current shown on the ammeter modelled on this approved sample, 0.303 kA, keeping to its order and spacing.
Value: 0.6 kA
